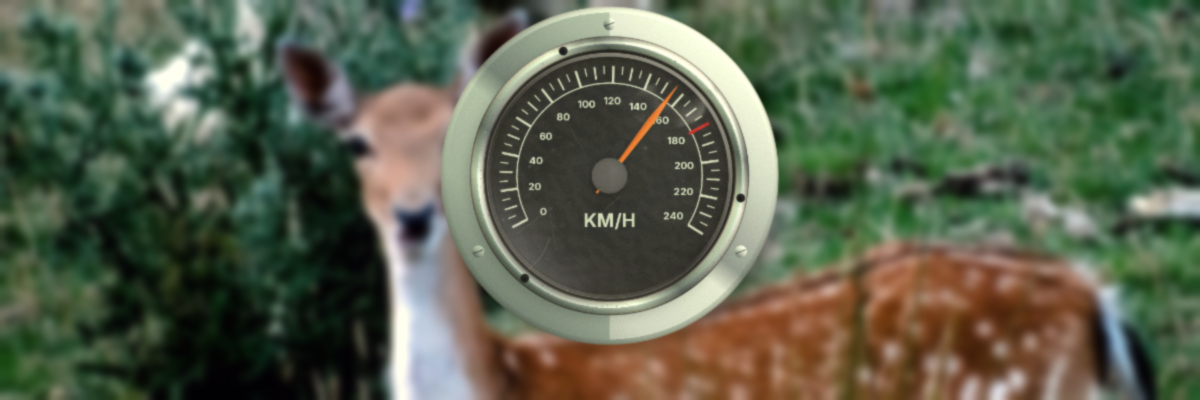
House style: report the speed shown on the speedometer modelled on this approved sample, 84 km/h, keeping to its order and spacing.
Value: 155 km/h
